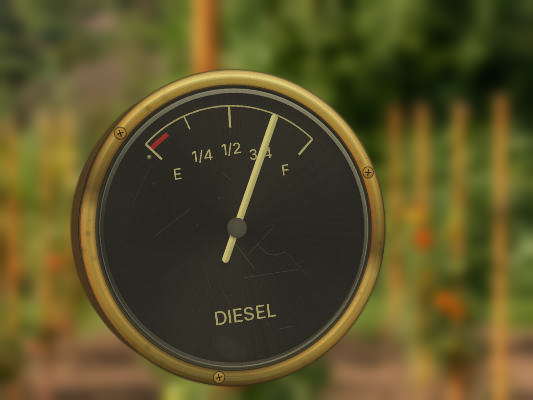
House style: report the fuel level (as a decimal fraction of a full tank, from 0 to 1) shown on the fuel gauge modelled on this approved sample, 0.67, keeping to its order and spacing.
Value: 0.75
